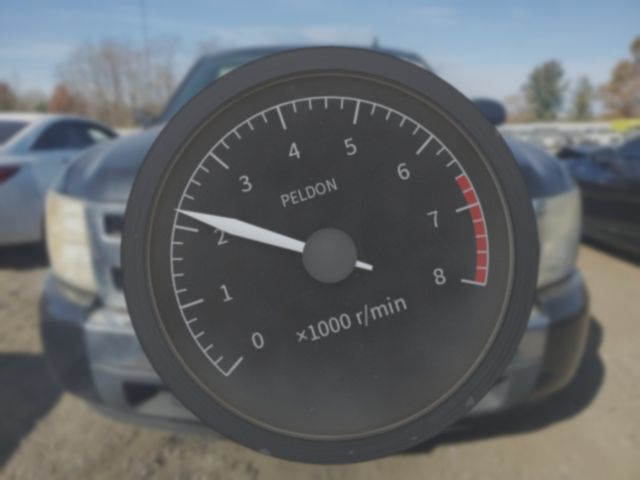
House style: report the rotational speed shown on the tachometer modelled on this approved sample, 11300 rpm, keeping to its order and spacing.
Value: 2200 rpm
